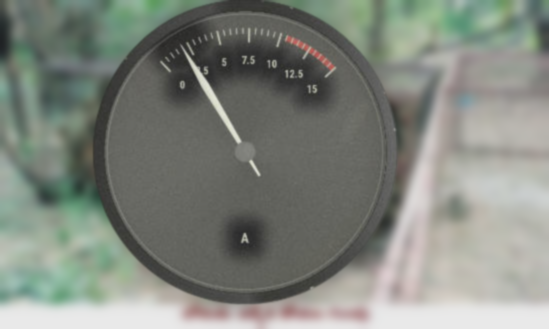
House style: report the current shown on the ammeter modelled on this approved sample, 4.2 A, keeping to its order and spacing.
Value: 2 A
